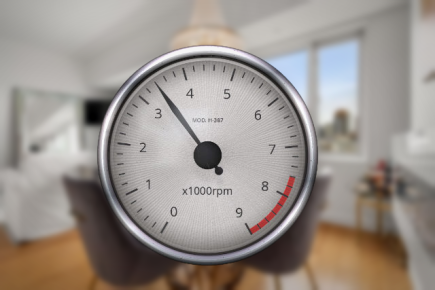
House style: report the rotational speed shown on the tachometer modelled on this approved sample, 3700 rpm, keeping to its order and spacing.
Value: 3400 rpm
